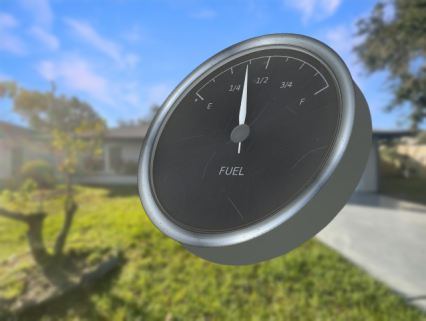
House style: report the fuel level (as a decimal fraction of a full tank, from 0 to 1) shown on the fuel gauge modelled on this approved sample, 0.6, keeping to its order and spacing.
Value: 0.375
